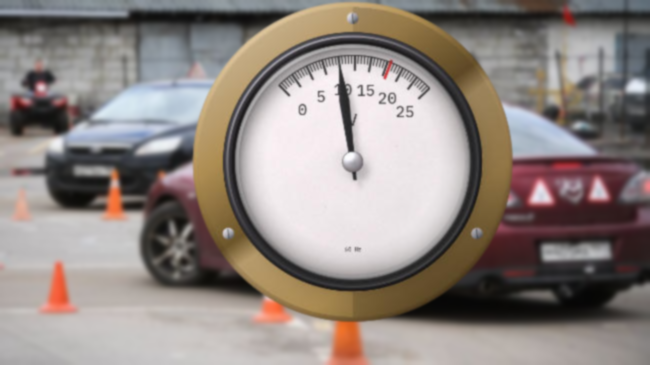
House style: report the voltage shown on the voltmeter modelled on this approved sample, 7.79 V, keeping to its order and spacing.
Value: 10 V
